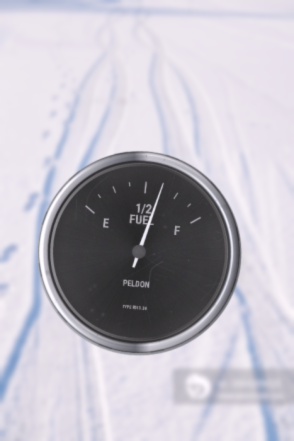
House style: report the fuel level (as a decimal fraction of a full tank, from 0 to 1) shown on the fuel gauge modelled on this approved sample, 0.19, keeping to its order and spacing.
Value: 0.625
